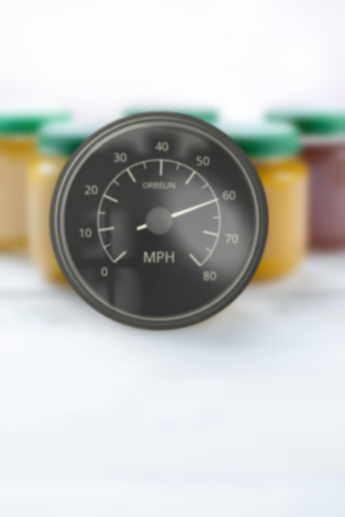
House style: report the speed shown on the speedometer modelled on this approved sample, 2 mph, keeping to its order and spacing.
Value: 60 mph
